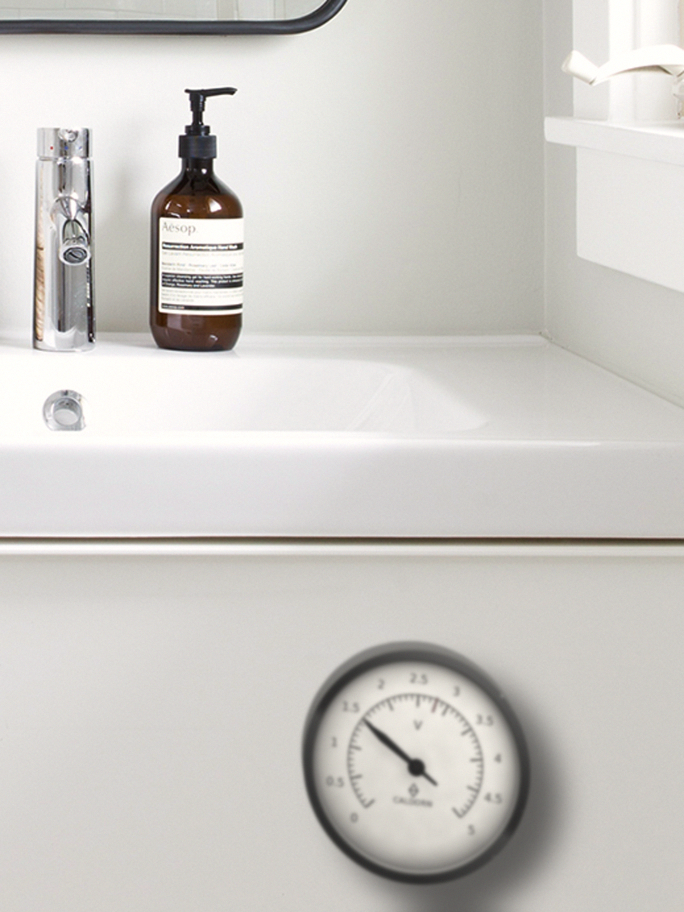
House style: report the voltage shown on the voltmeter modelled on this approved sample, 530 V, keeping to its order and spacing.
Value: 1.5 V
